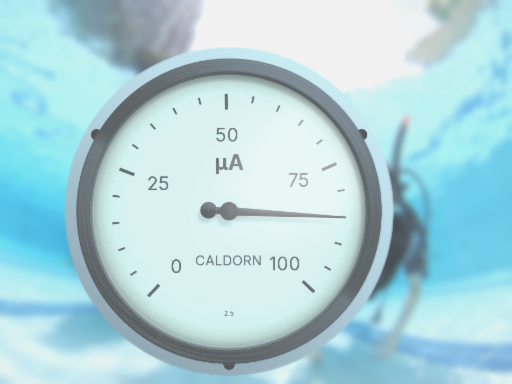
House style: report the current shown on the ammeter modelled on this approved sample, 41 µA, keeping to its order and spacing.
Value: 85 µA
